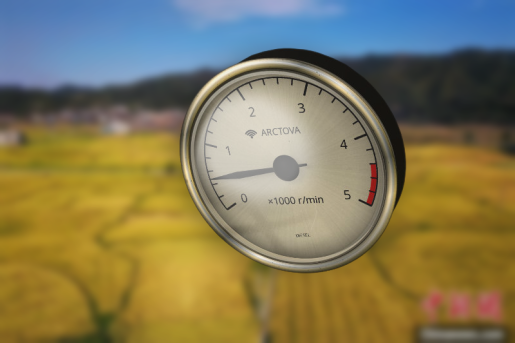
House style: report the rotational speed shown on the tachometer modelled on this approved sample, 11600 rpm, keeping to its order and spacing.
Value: 500 rpm
